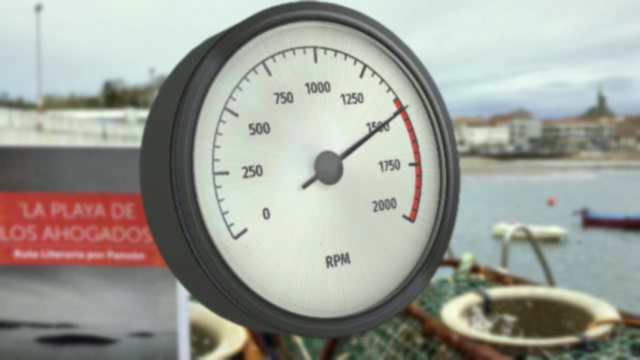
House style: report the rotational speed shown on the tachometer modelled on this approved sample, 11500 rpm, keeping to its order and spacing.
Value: 1500 rpm
